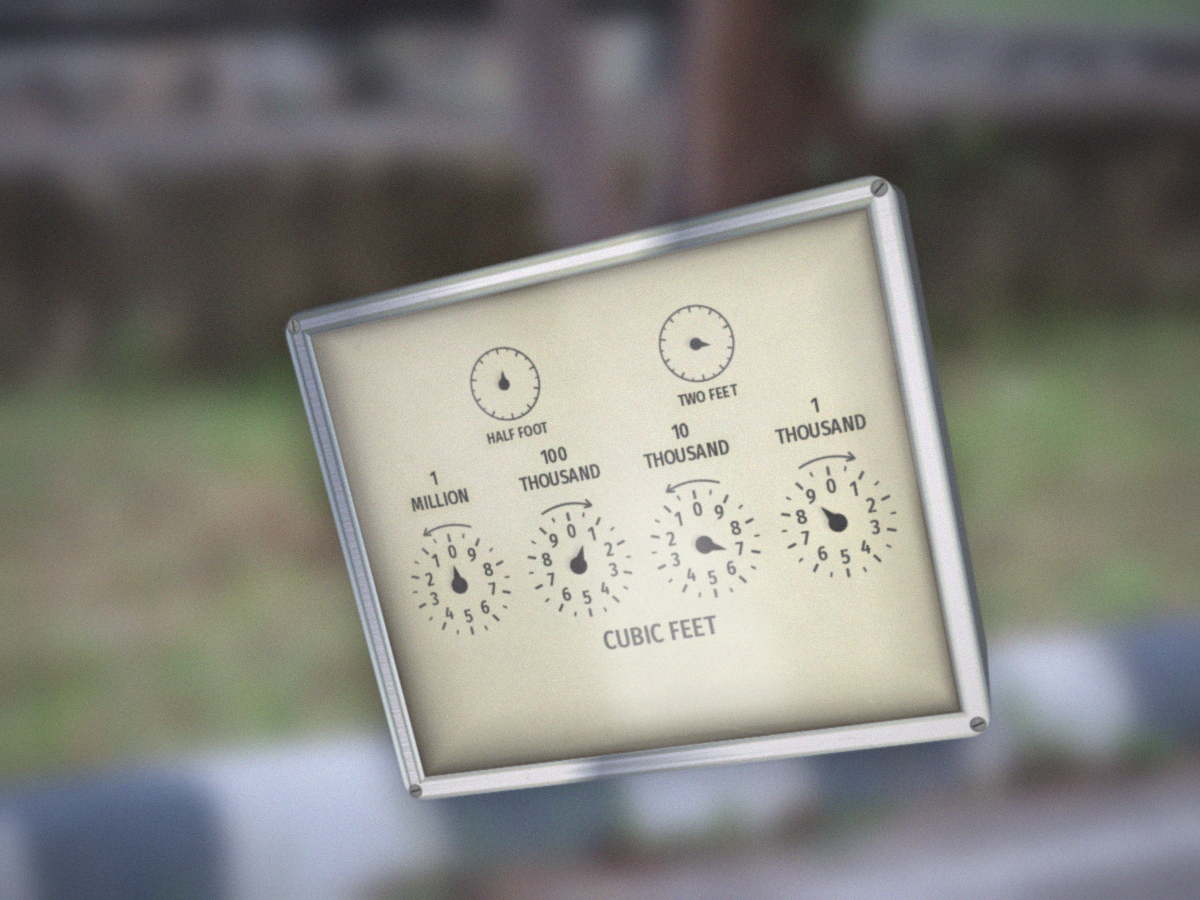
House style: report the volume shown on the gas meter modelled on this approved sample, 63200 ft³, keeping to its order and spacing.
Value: 6900 ft³
